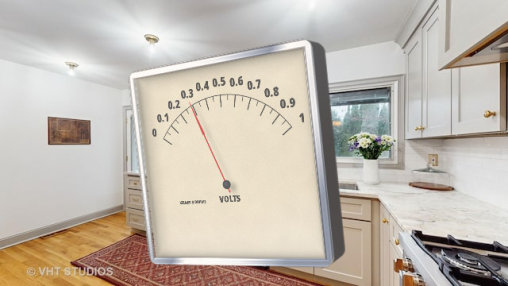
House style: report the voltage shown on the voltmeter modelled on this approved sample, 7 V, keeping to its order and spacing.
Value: 0.3 V
